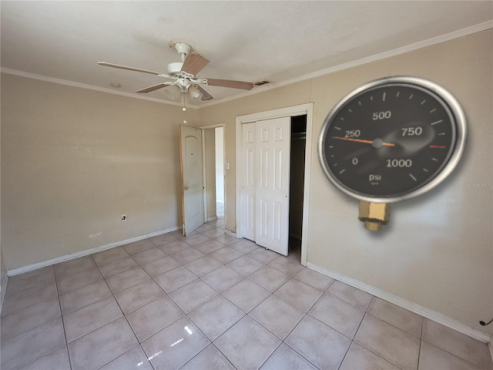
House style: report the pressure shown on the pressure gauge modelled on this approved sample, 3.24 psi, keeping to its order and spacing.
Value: 200 psi
